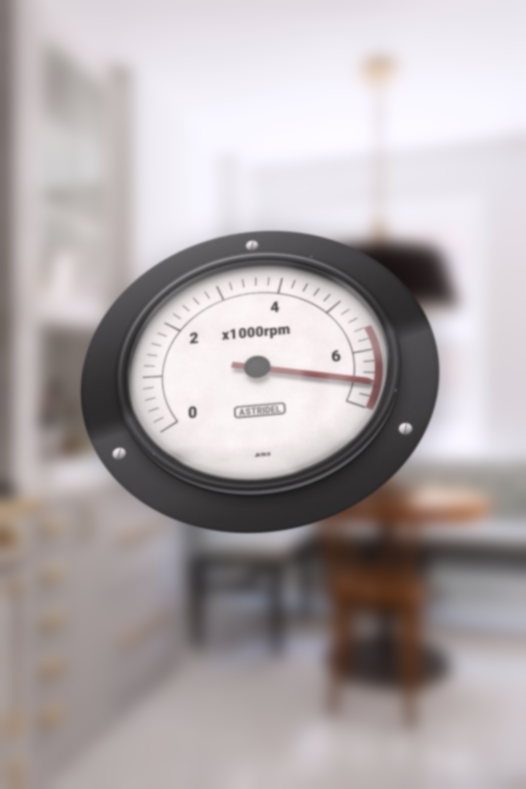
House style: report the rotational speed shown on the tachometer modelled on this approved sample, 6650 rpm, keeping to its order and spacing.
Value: 6600 rpm
